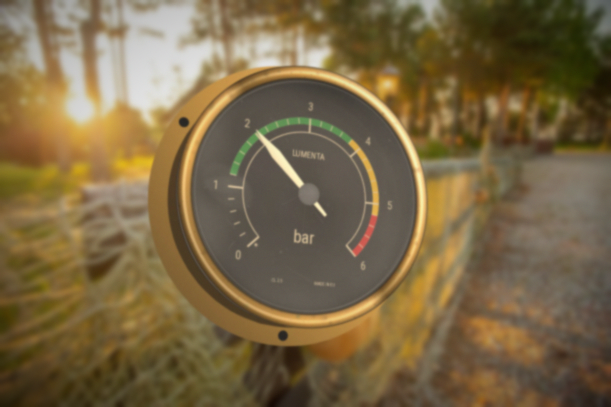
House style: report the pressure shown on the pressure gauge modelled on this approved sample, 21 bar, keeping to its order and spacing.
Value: 2 bar
